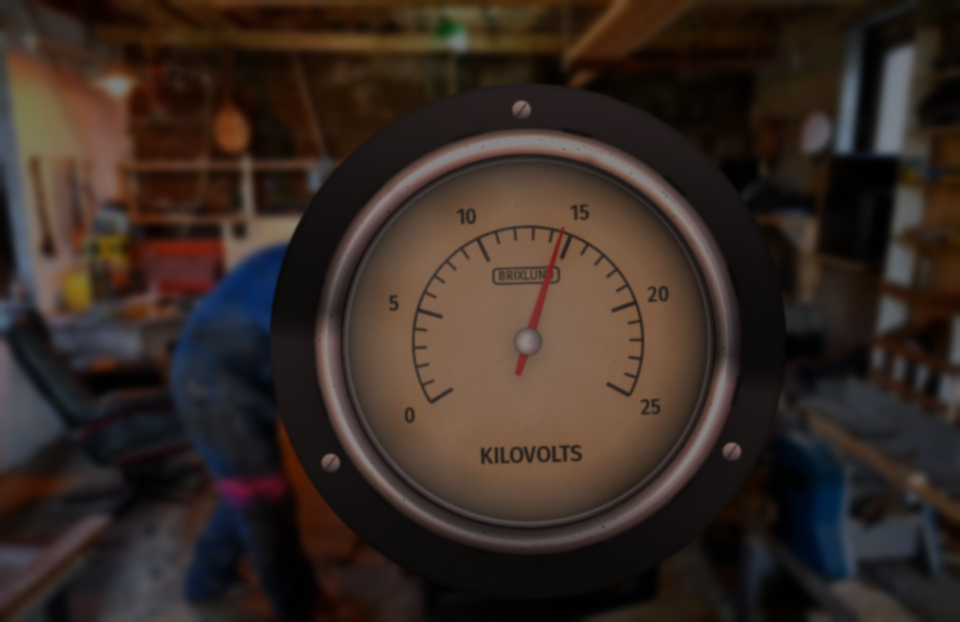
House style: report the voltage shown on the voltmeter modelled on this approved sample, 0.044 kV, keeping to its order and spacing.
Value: 14.5 kV
